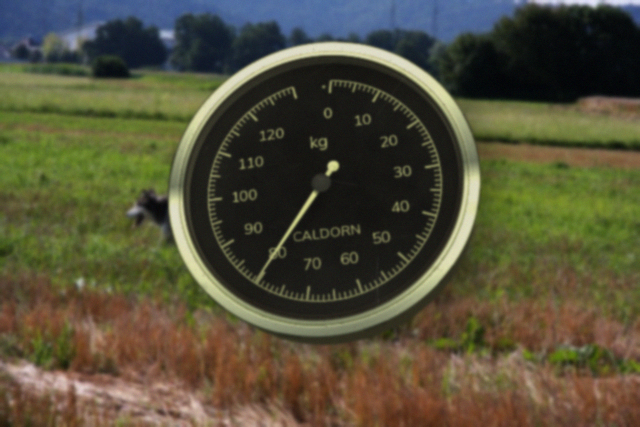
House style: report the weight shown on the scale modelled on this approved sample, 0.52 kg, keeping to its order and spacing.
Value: 80 kg
